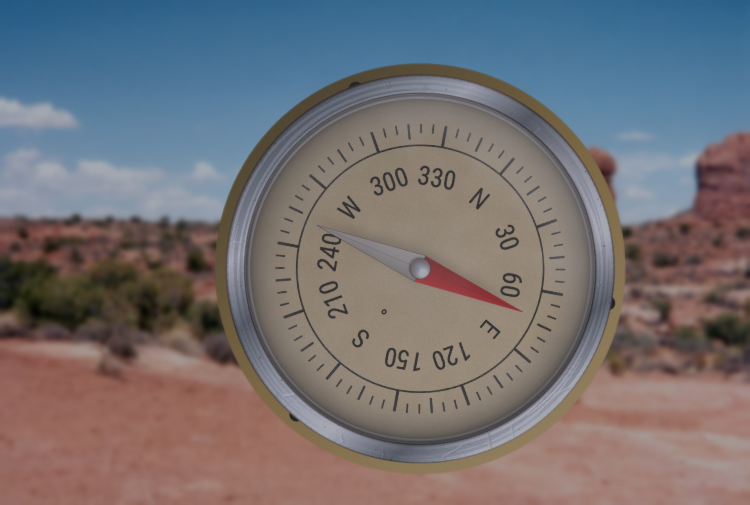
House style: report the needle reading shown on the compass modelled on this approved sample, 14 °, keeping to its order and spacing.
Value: 72.5 °
